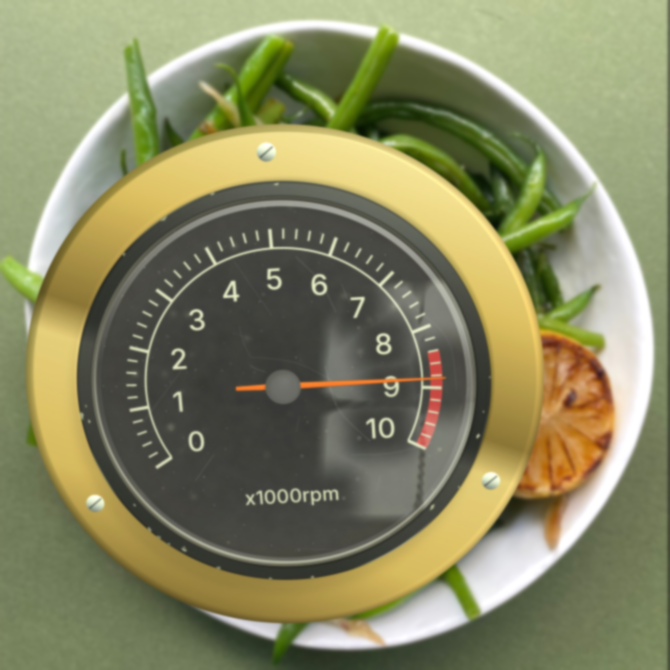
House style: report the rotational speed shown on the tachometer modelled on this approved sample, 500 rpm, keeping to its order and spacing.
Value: 8800 rpm
